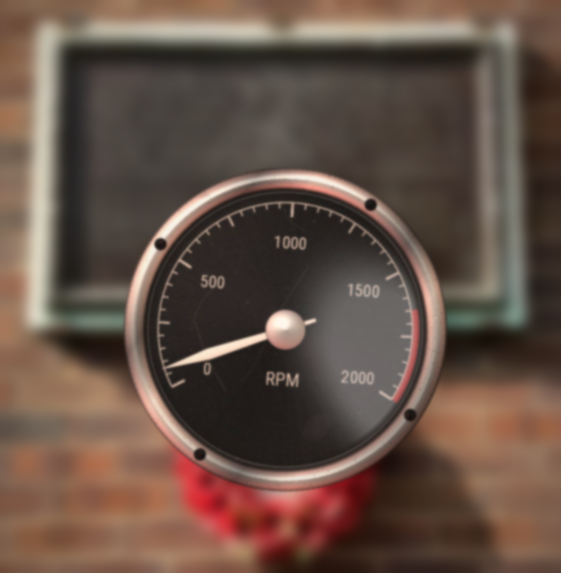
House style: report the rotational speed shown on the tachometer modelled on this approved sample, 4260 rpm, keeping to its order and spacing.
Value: 75 rpm
